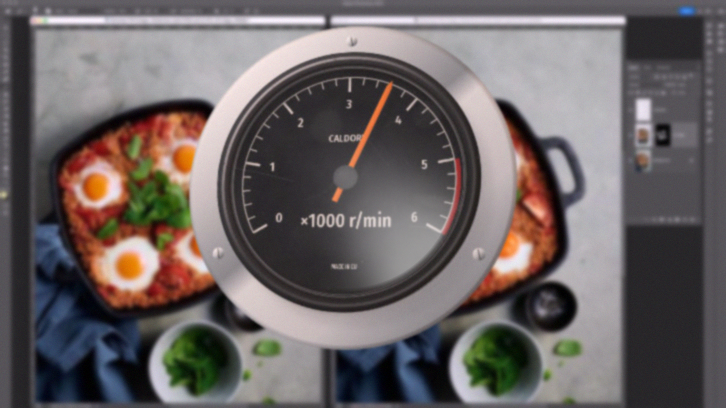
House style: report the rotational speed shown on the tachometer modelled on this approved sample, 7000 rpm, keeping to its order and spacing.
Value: 3600 rpm
